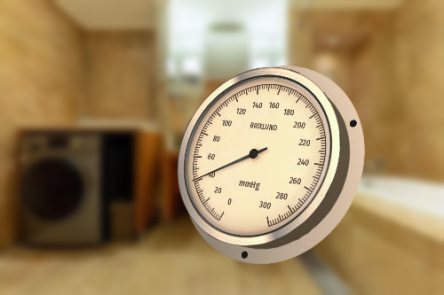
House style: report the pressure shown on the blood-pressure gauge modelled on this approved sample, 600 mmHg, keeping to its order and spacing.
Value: 40 mmHg
